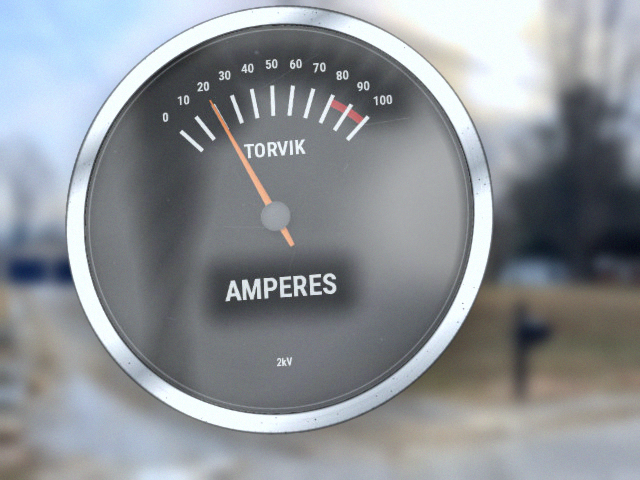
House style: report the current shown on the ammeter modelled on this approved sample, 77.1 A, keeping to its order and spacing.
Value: 20 A
